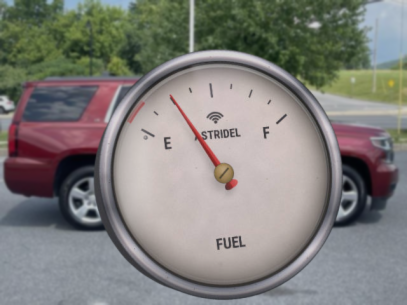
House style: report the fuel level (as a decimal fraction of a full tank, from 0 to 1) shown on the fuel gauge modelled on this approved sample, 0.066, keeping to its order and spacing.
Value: 0.25
